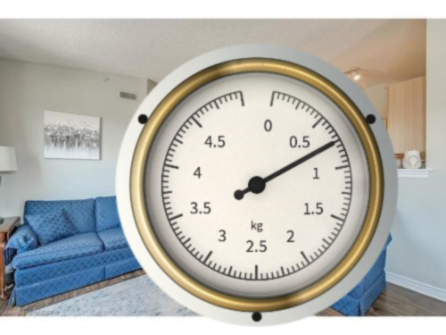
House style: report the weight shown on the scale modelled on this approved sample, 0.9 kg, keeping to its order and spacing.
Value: 0.75 kg
